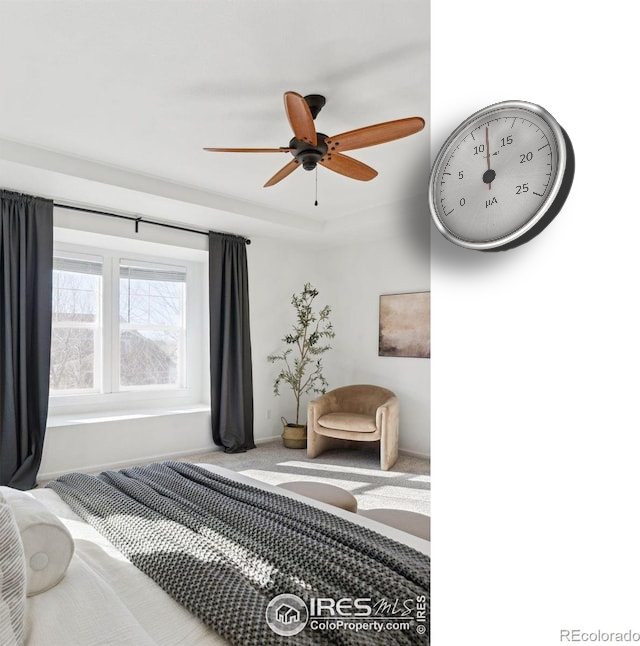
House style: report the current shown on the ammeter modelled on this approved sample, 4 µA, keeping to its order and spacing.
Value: 12 µA
